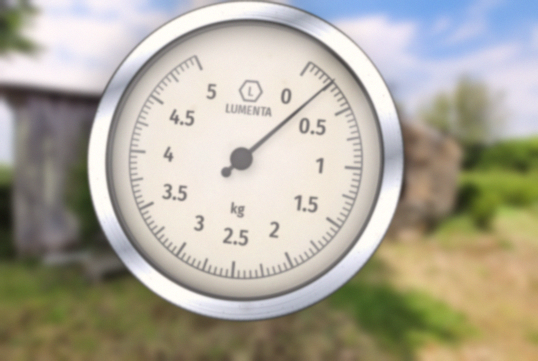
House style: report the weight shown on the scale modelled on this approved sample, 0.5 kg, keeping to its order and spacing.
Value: 0.25 kg
